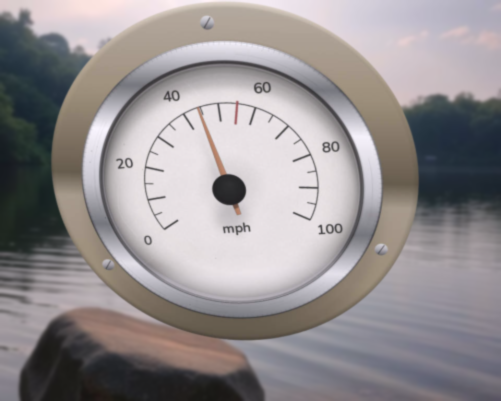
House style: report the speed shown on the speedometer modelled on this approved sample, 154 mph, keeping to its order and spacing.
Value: 45 mph
